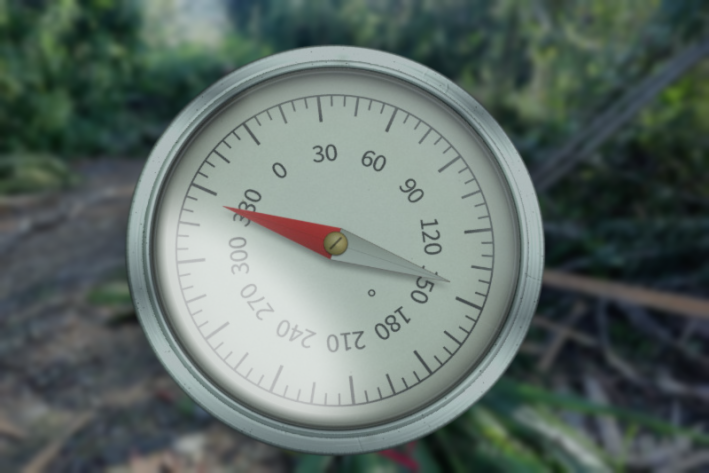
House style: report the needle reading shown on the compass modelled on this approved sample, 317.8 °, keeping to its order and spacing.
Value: 325 °
